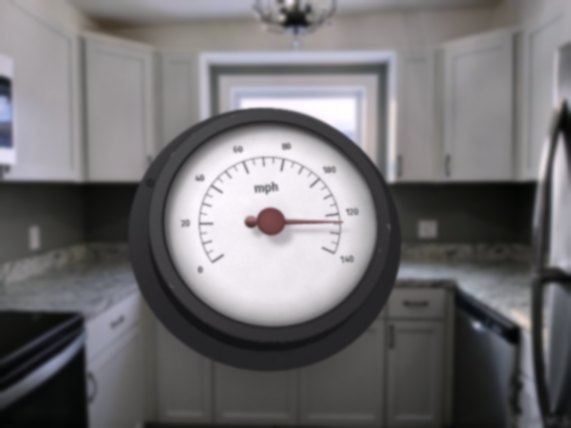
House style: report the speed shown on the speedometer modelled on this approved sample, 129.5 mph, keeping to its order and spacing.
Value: 125 mph
